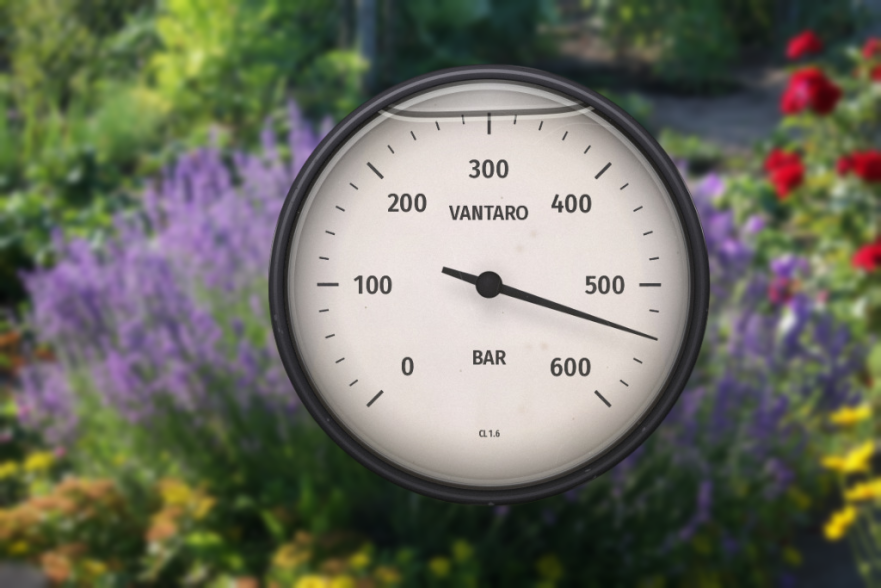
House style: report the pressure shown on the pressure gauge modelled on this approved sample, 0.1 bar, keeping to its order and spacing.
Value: 540 bar
